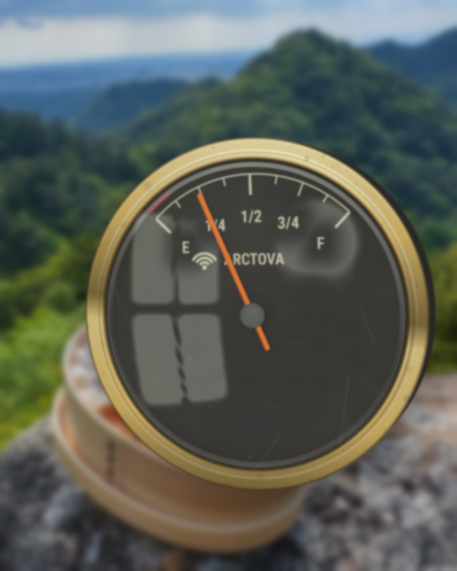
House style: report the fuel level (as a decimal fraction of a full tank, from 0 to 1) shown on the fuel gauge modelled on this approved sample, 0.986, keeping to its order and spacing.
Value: 0.25
